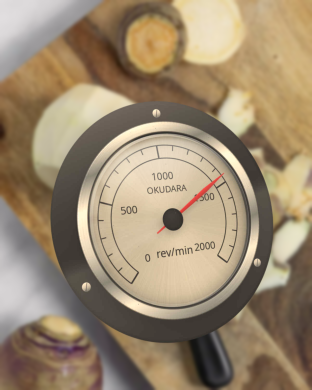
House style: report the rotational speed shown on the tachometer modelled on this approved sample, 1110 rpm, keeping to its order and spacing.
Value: 1450 rpm
